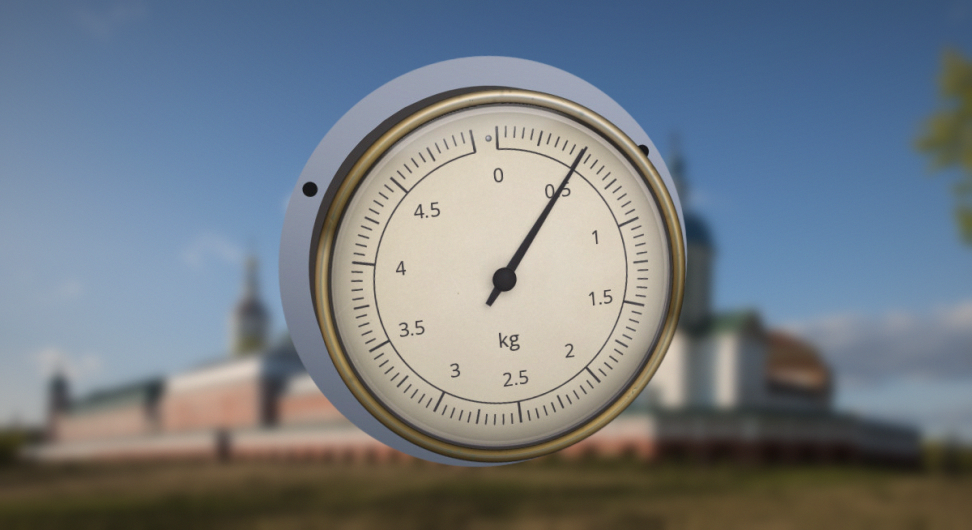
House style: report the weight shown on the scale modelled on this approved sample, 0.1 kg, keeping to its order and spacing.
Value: 0.5 kg
